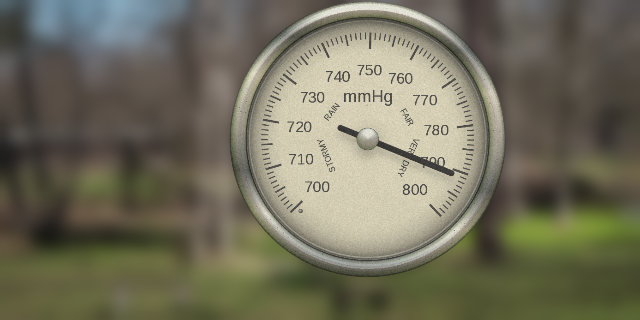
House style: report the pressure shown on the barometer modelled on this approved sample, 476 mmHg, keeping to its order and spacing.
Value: 791 mmHg
